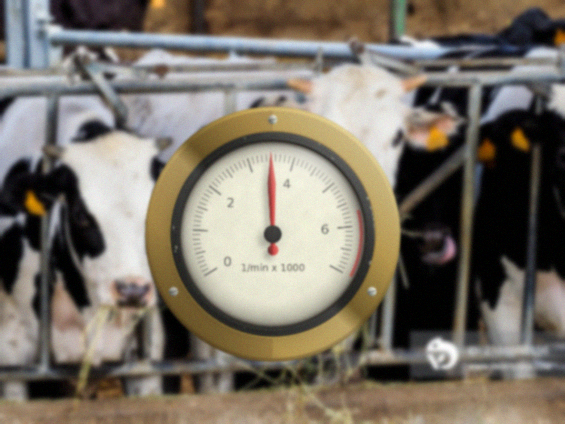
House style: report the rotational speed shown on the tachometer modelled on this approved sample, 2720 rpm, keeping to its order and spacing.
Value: 3500 rpm
